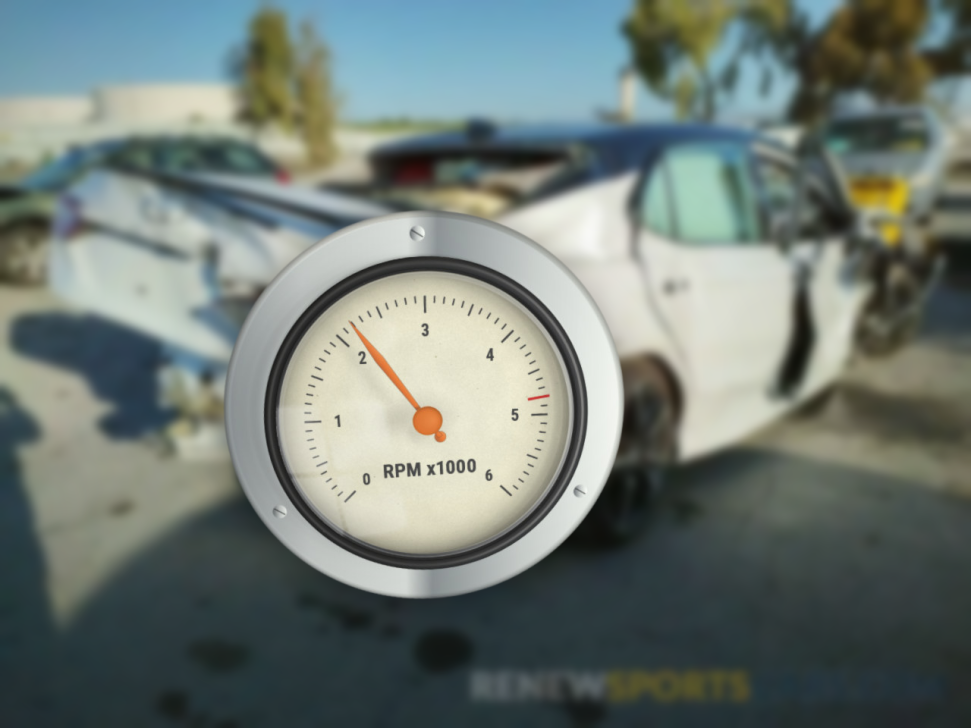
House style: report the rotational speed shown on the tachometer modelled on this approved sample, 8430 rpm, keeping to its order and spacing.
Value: 2200 rpm
